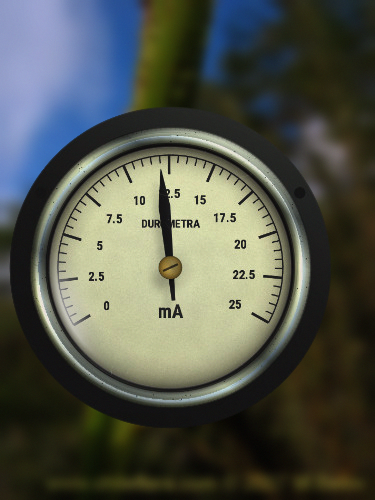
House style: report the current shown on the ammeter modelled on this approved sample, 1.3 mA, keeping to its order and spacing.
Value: 12 mA
